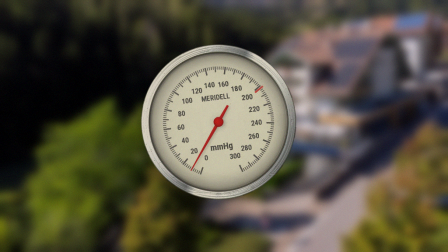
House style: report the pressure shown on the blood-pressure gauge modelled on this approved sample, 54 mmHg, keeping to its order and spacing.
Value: 10 mmHg
